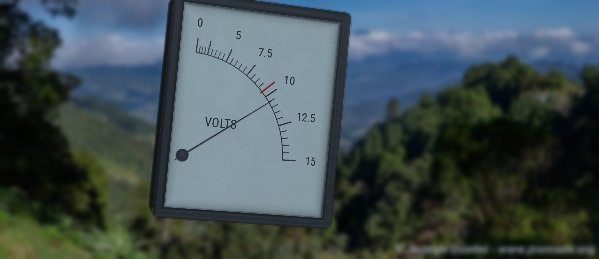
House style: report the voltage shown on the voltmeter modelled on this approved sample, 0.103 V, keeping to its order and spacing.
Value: 10.5 V
